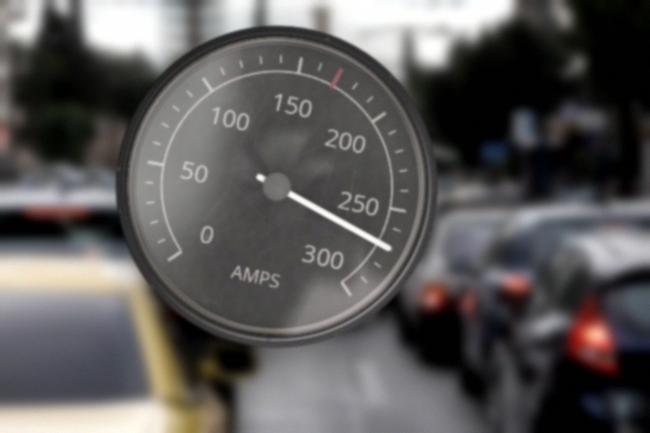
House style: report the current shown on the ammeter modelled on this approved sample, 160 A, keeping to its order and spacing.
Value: 270 A
